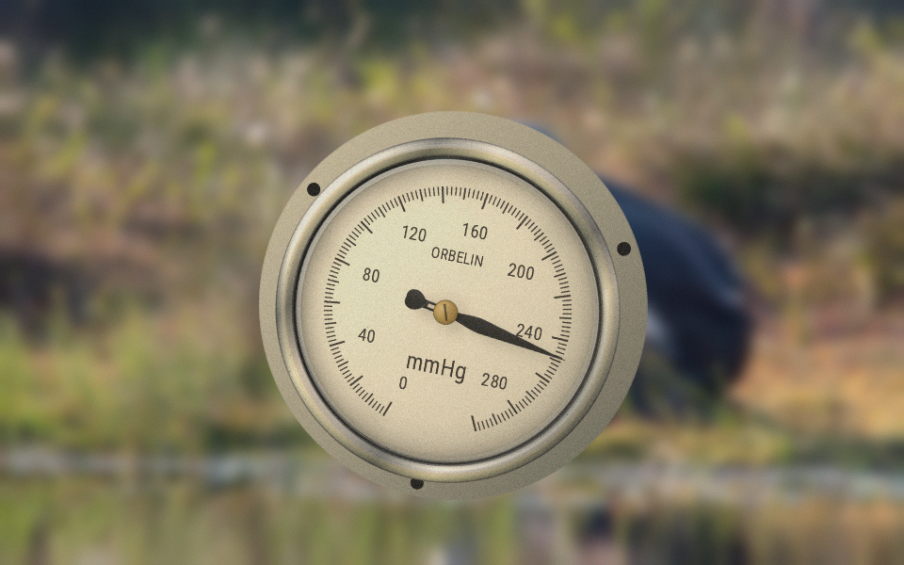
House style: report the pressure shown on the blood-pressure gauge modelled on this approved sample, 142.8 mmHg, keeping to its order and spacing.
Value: 248 mmHg
